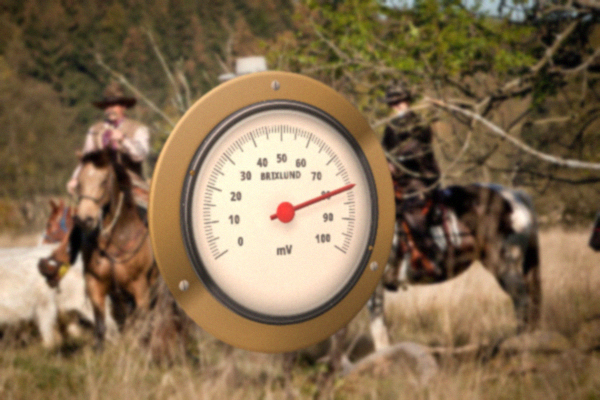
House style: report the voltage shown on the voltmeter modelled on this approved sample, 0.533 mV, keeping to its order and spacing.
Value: 80 mV
